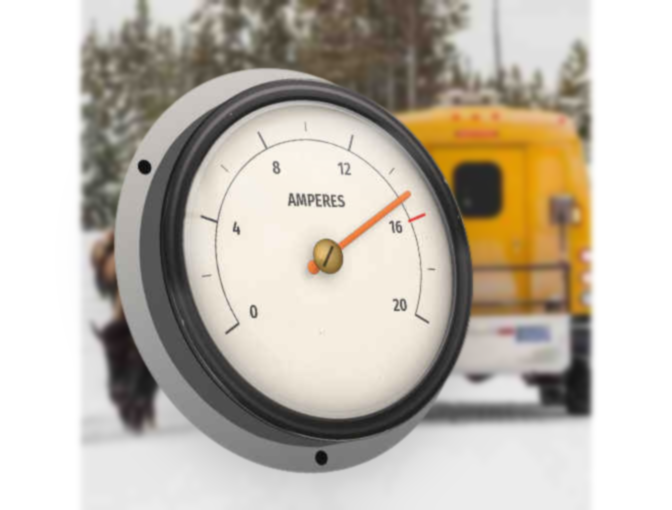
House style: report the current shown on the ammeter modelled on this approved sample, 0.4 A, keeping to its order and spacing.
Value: 15 A
